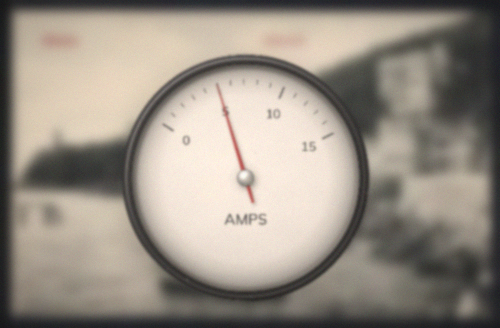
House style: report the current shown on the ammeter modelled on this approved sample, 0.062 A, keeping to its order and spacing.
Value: 5 A
